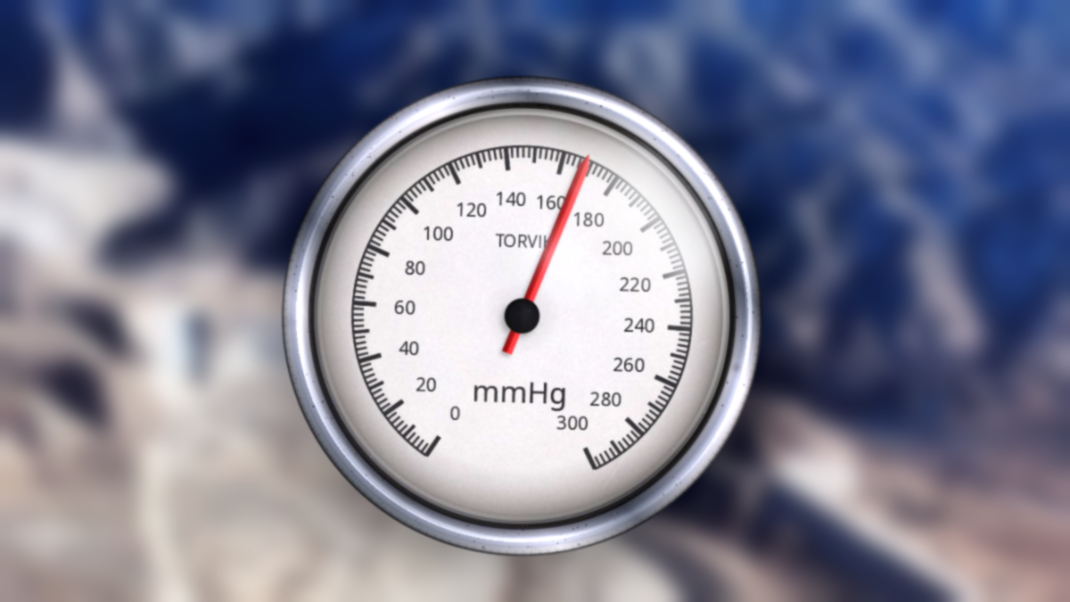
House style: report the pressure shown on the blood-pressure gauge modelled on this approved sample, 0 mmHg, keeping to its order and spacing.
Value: 168 mmHg
